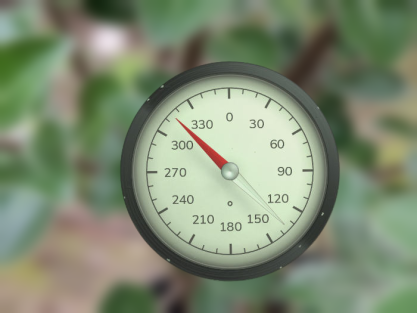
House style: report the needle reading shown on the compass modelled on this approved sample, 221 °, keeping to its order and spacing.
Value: 315 °
